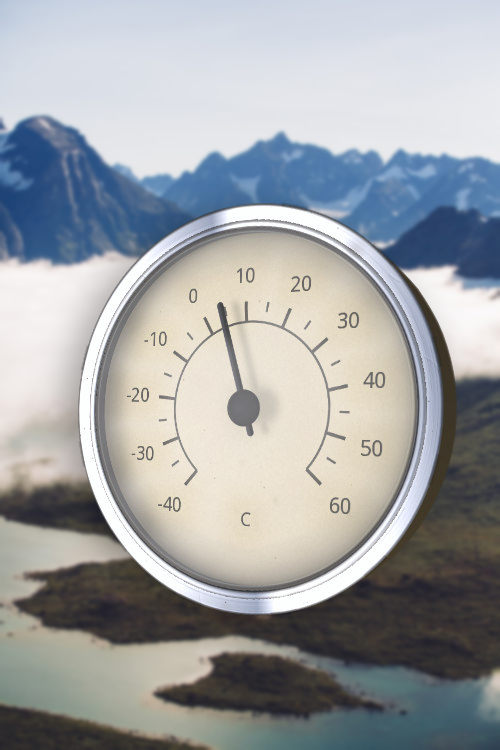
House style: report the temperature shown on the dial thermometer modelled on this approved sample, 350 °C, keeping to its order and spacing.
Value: 5 °C
